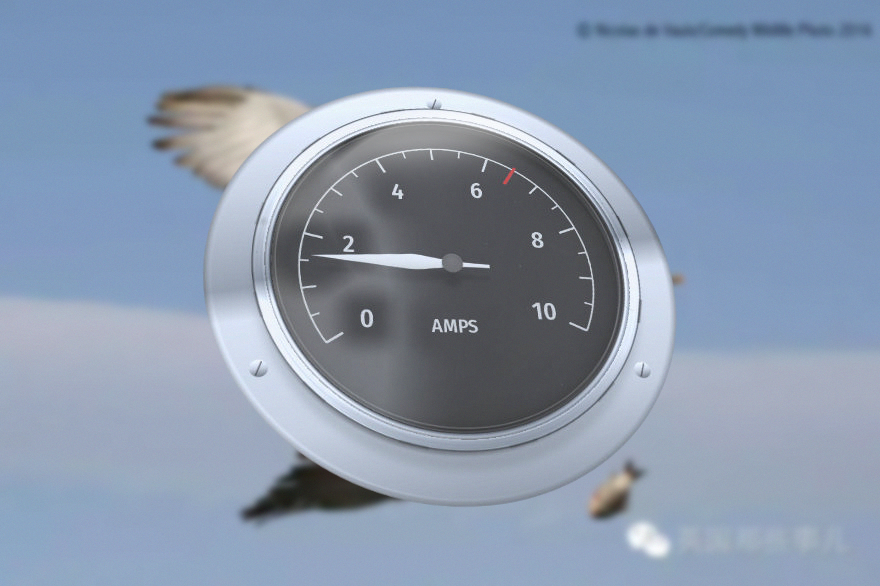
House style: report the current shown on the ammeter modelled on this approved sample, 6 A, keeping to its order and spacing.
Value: 1.5 A
